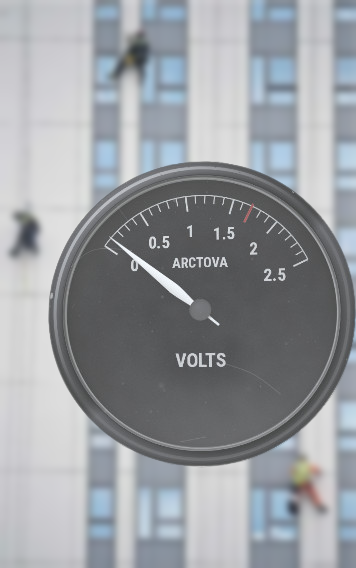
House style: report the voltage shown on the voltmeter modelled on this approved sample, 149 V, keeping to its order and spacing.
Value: 0.1 V
